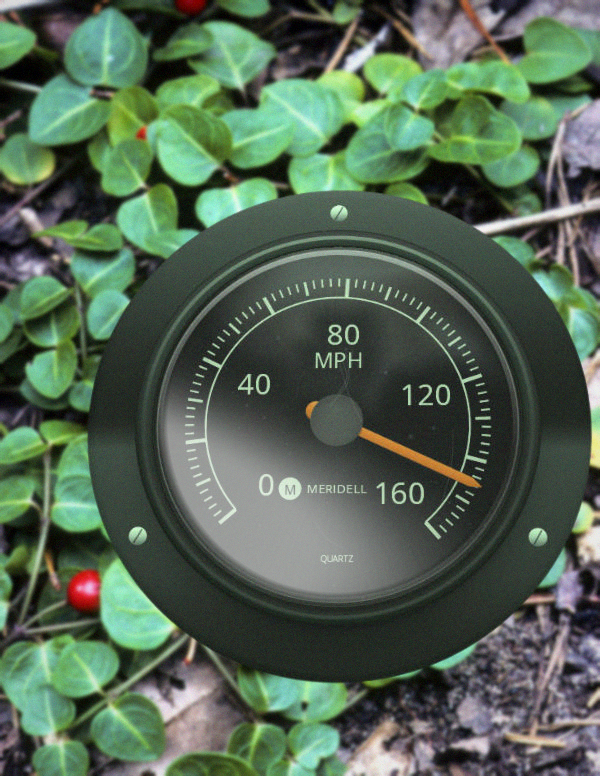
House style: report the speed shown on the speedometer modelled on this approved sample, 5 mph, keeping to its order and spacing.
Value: 146 mph
